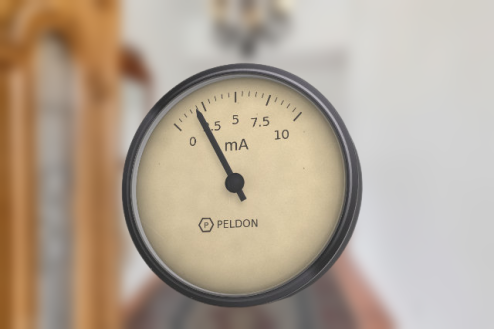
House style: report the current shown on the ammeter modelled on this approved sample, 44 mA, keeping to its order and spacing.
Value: 2 mA
